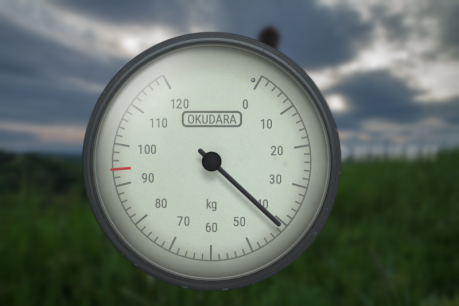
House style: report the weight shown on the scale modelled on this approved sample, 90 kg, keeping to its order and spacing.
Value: 41 kg
